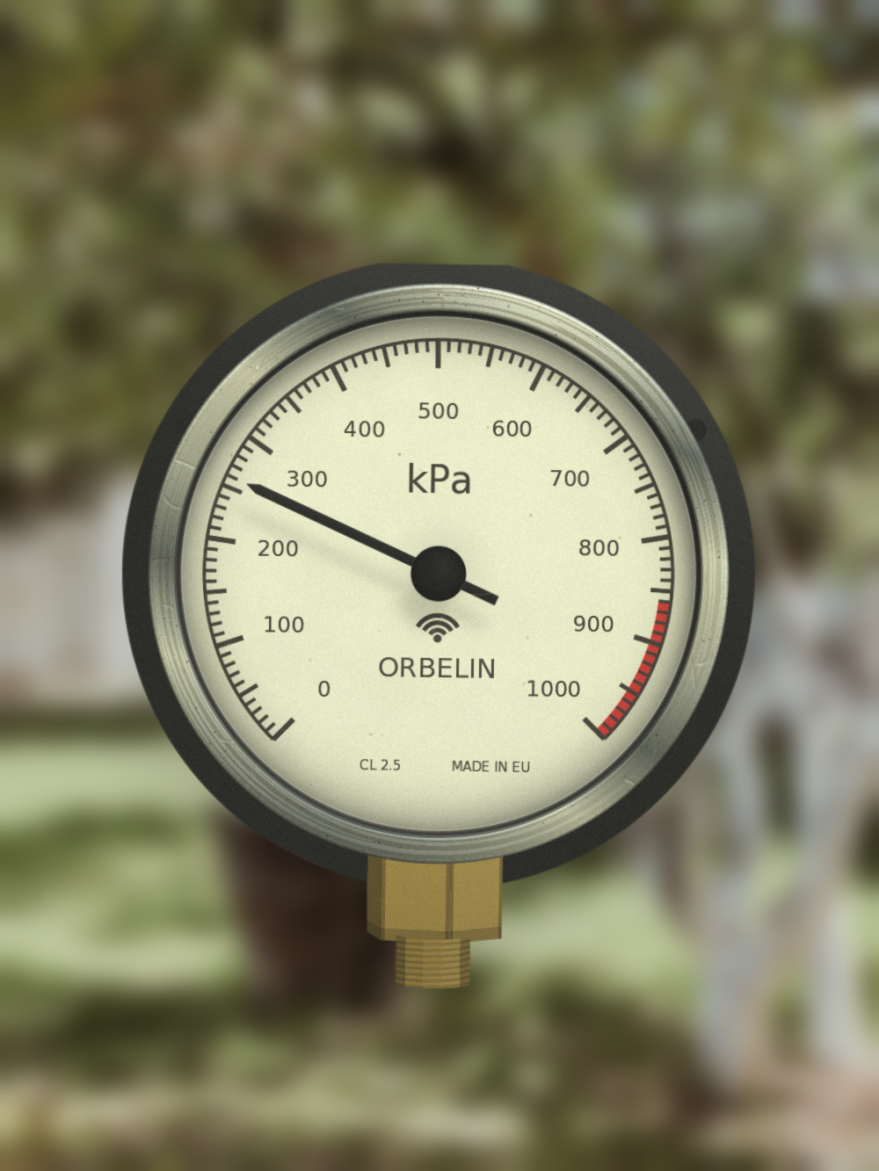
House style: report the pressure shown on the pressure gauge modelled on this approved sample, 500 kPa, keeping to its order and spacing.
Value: 260 kPa
